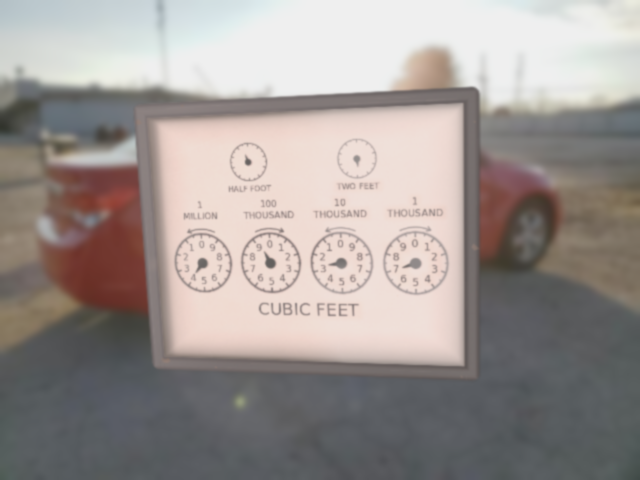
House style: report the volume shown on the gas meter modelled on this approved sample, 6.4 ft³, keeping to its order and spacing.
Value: 392700 ft³
